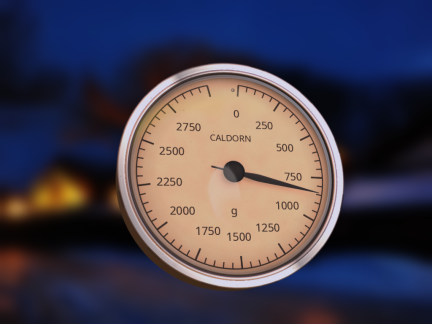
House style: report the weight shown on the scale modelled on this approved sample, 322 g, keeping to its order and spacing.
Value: 850 g
